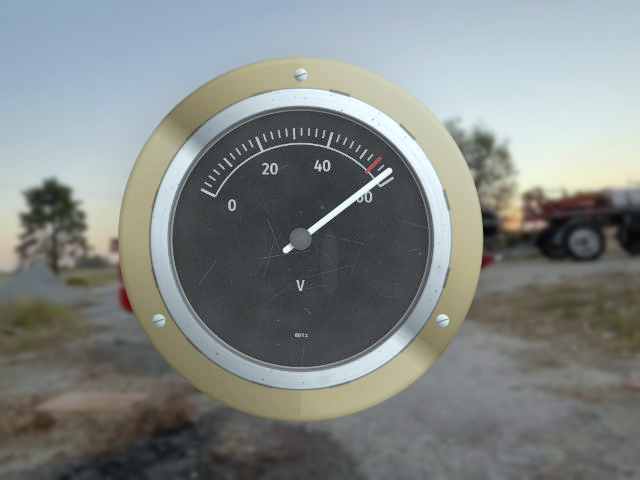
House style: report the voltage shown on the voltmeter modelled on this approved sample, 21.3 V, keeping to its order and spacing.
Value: 58 V
